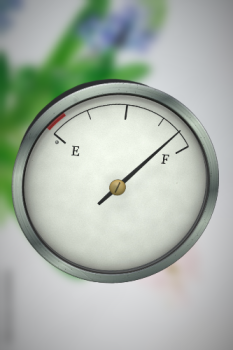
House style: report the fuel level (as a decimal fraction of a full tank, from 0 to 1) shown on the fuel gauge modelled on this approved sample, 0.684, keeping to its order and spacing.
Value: 0.875
